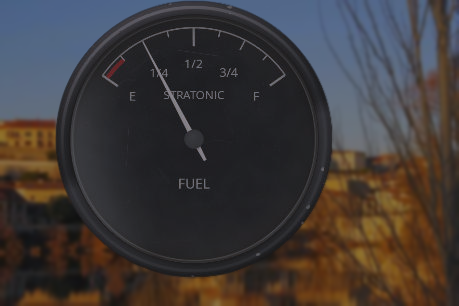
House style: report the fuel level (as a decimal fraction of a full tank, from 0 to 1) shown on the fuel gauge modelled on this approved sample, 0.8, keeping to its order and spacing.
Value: 0.25
